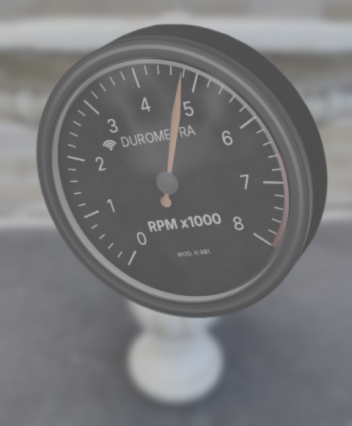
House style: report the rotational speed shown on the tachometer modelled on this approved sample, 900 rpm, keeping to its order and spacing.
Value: 4800 rpm
